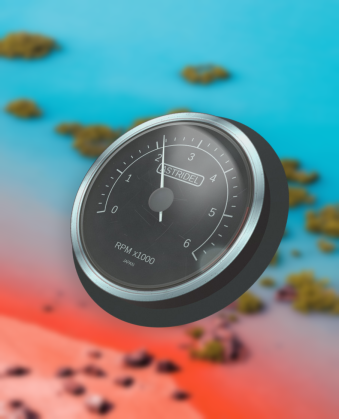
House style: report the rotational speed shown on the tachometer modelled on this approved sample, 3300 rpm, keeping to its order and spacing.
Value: 2200 rpm
